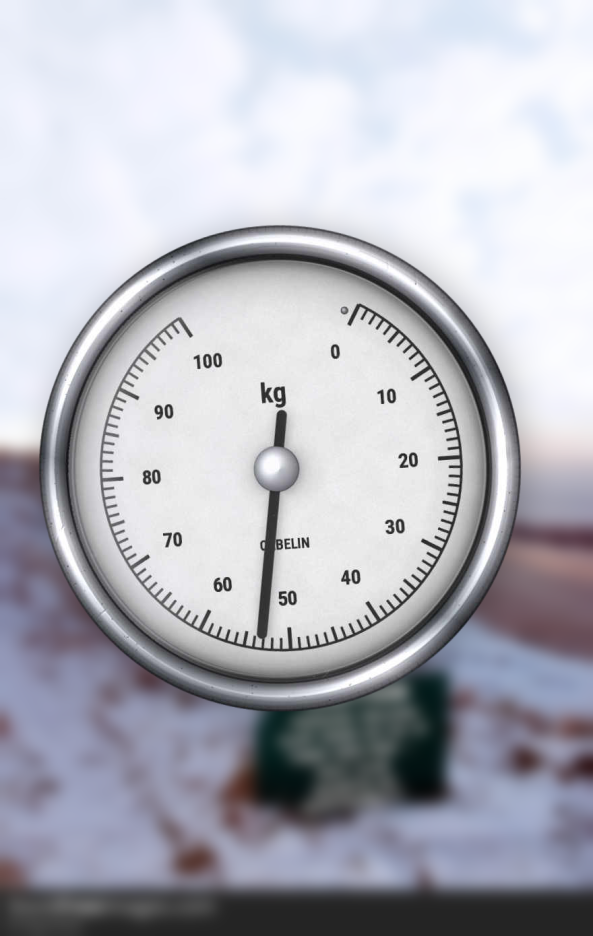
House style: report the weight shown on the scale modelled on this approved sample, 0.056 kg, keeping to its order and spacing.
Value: 53 kg
